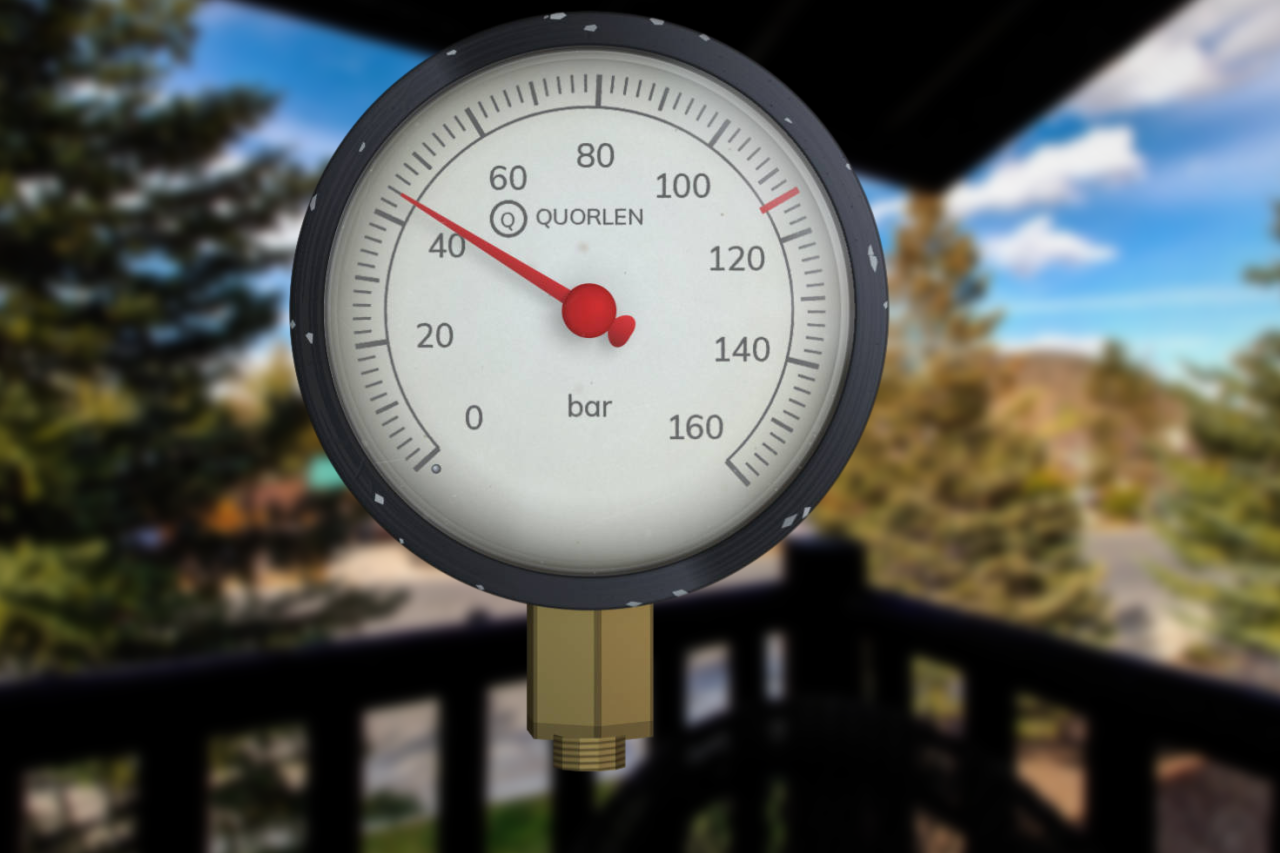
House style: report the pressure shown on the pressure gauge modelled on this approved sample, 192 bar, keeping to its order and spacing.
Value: 44 bar
